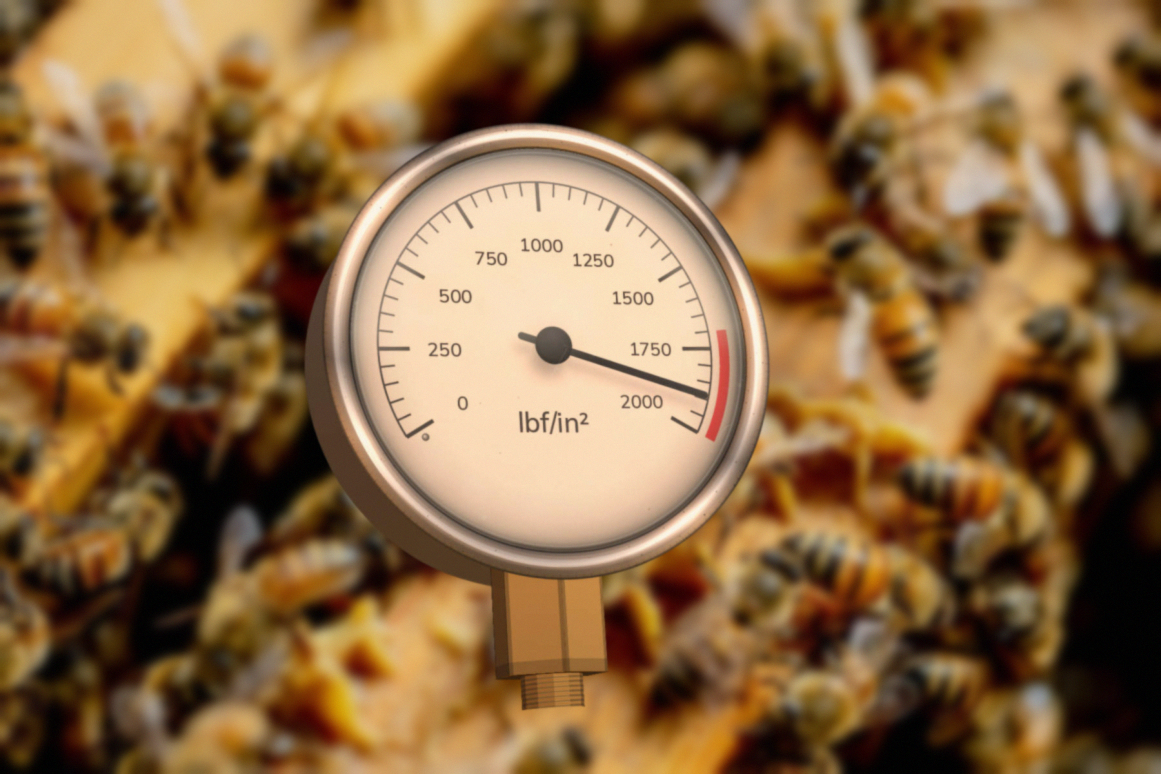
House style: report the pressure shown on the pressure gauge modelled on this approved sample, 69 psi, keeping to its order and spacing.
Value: 1900 psi
